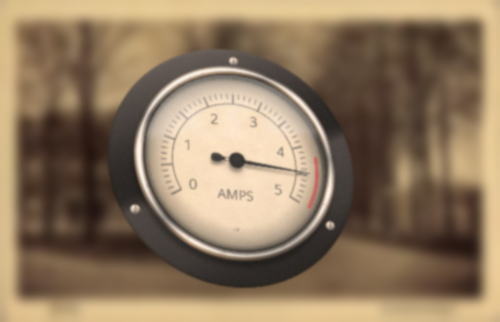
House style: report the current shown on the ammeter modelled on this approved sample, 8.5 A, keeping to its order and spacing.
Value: 4.5 A
